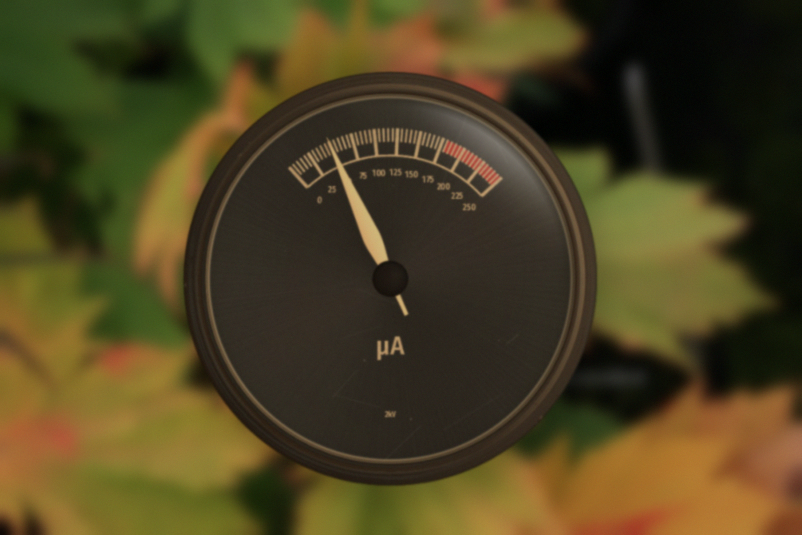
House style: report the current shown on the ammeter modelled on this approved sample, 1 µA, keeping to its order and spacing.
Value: 50 µA
